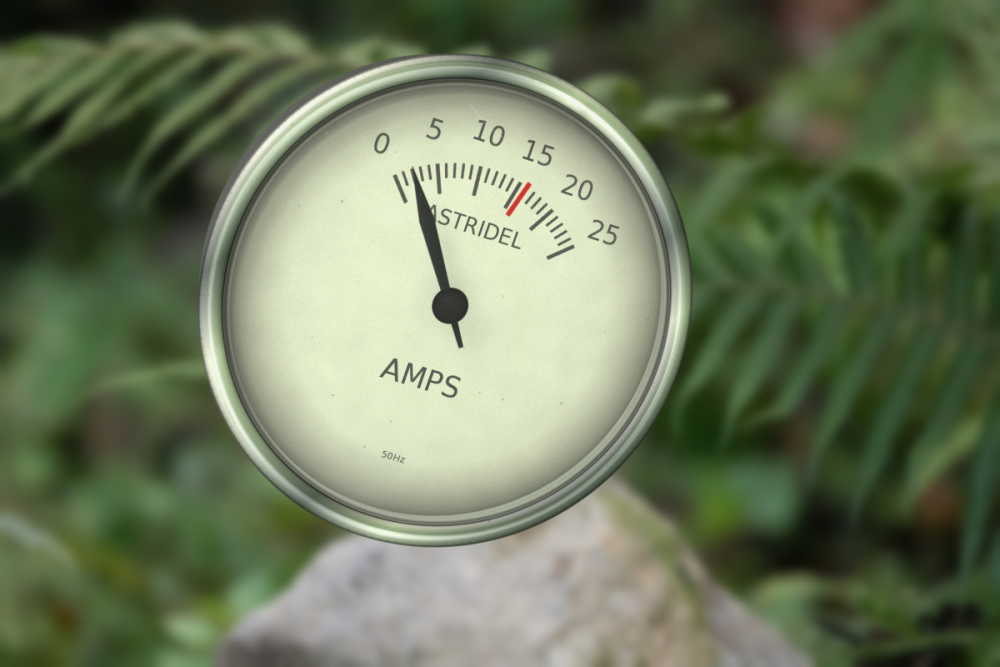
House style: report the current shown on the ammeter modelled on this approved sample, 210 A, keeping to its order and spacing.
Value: 2 A
